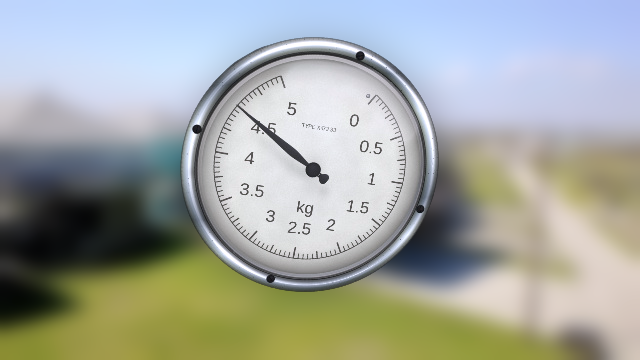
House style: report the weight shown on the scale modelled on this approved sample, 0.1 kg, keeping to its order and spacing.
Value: 4.5 kg
